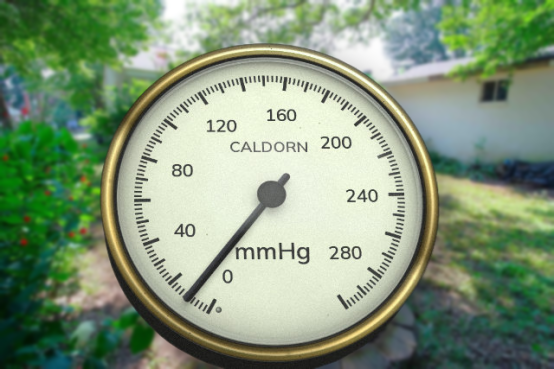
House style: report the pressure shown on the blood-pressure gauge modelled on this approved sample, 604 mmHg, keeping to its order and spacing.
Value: 10 mmHg
